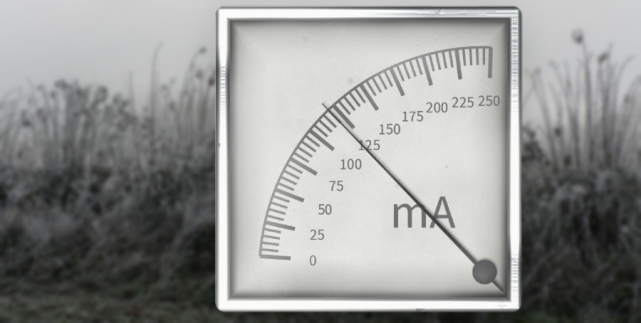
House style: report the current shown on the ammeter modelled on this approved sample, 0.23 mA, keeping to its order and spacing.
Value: 120 mA
